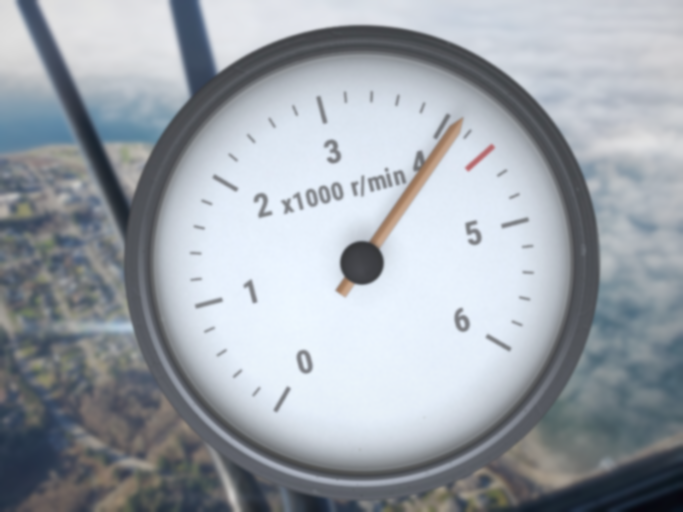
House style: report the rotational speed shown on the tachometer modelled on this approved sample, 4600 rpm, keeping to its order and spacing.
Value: 4100 rpm
